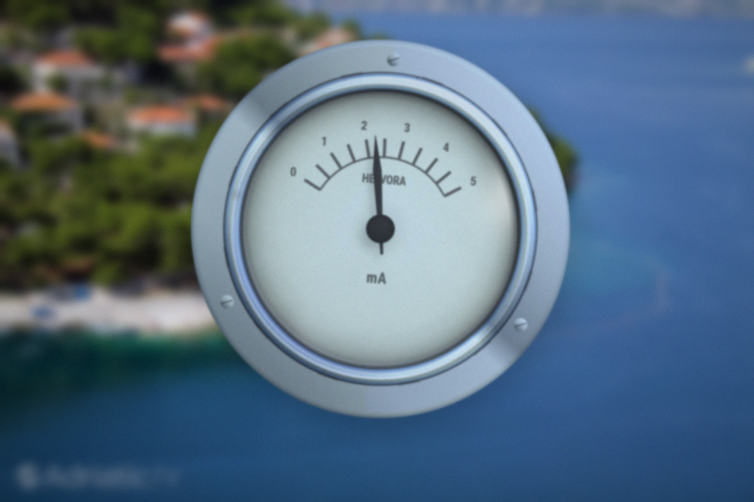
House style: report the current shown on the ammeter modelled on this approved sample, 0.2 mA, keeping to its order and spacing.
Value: 2.25 mA
